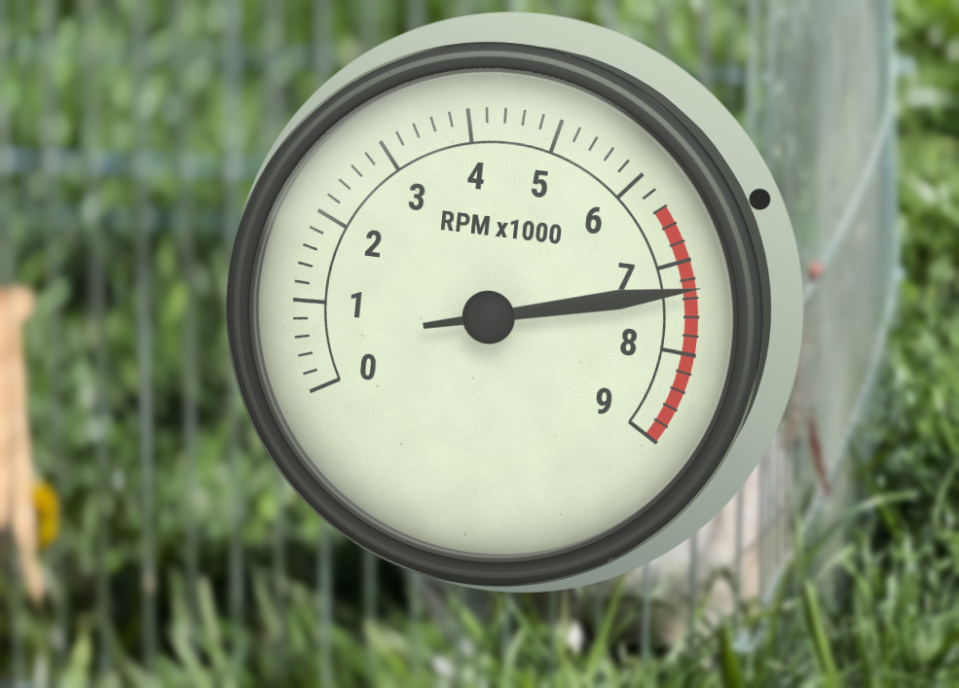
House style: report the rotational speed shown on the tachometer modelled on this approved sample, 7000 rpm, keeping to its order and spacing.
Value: 7300 rpm
